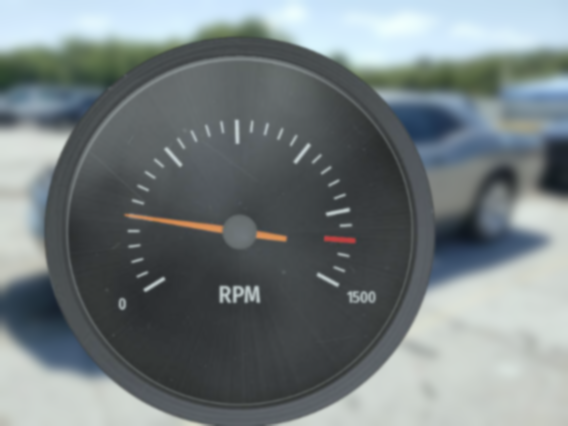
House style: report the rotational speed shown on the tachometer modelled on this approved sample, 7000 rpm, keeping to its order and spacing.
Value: 250 rpm
